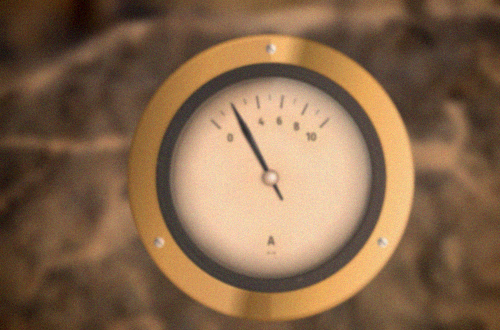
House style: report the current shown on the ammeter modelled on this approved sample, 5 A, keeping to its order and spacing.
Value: 2 A
